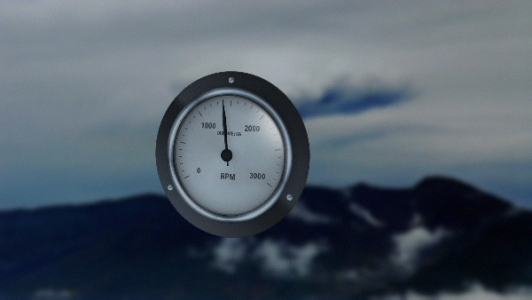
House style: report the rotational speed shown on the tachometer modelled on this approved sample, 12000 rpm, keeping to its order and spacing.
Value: 1400 rpm
